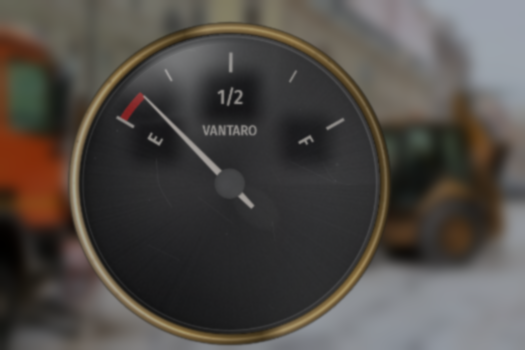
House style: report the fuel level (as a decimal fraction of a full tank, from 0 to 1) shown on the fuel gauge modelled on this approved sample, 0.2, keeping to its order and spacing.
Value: 0.125
